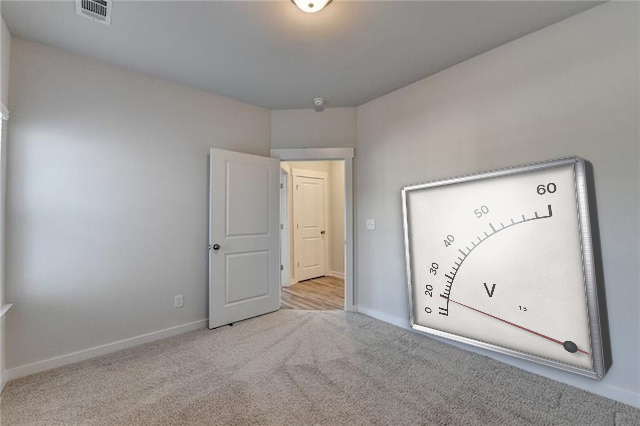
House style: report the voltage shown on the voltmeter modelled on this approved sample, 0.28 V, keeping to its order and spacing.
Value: 20 V
